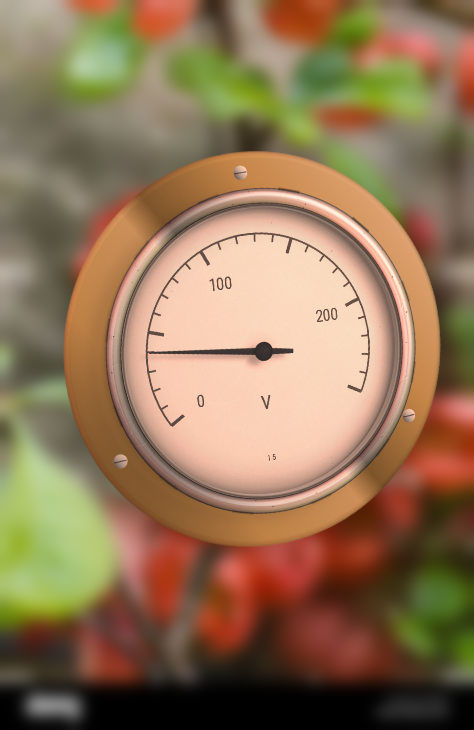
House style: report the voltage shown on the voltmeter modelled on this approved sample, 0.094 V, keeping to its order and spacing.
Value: 40 V
